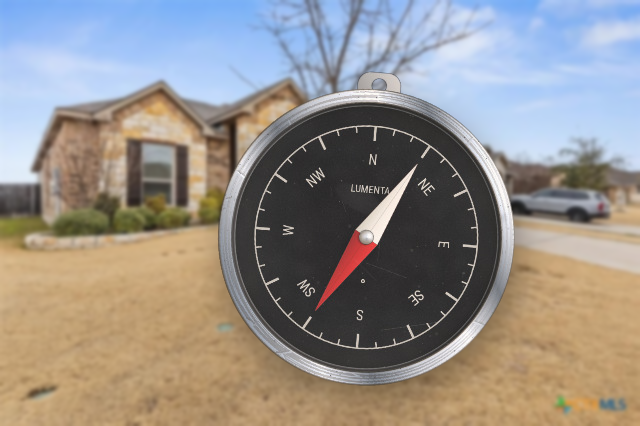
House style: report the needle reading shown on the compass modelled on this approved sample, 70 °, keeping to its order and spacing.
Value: 210 °
